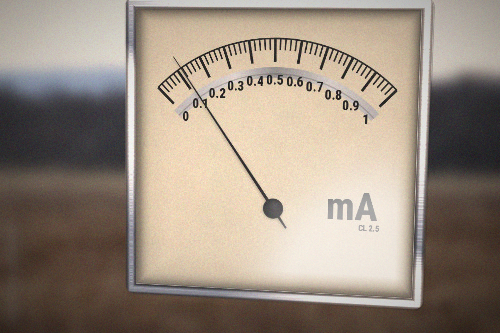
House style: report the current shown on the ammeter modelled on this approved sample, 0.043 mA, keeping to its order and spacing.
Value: 0.12 mA
